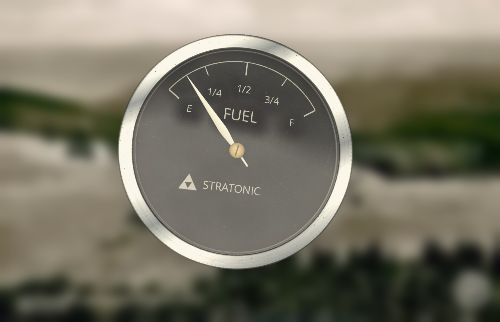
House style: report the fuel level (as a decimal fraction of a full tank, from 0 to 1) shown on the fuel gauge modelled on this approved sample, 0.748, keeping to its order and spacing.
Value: 0.125
